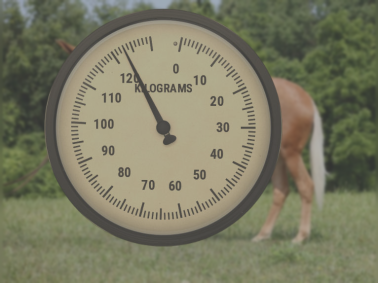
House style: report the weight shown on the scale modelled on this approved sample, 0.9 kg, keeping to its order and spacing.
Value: 123 kg
